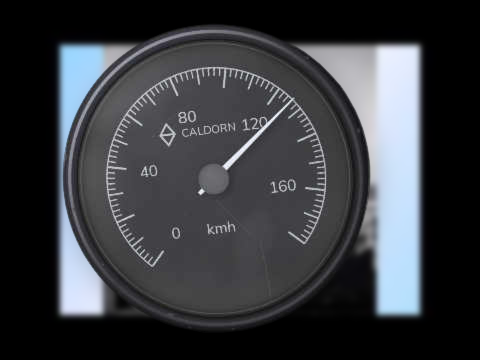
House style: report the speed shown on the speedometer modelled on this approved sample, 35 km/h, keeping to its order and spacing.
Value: 126 km/h
